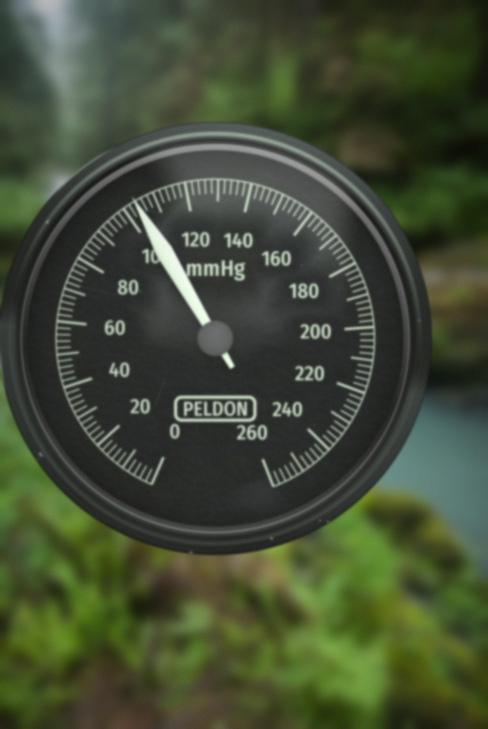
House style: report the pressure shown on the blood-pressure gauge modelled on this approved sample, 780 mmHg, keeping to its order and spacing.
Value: 104 mmHg
